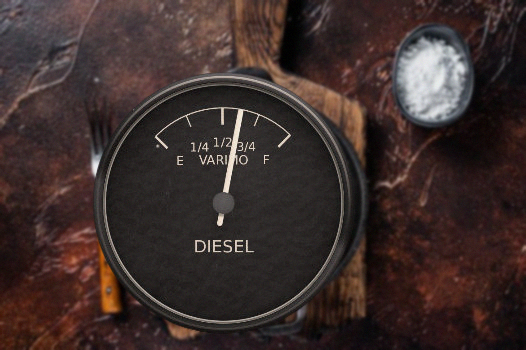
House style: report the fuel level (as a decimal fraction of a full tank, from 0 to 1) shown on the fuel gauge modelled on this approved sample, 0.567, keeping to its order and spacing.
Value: 0.625
